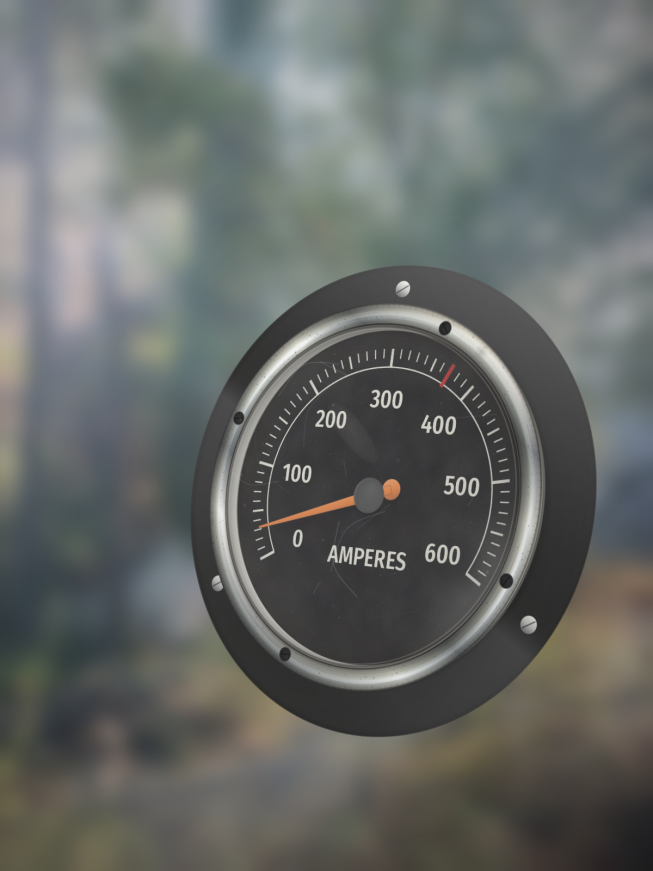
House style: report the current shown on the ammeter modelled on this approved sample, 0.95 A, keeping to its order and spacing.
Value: 30 A
